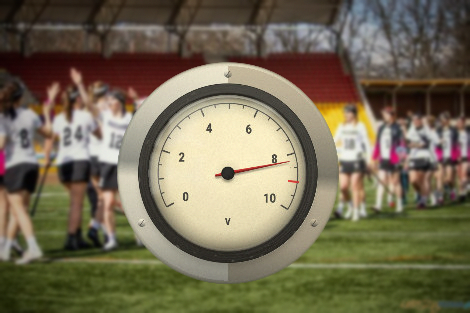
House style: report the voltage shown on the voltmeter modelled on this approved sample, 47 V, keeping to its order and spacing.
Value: 8.25 V
